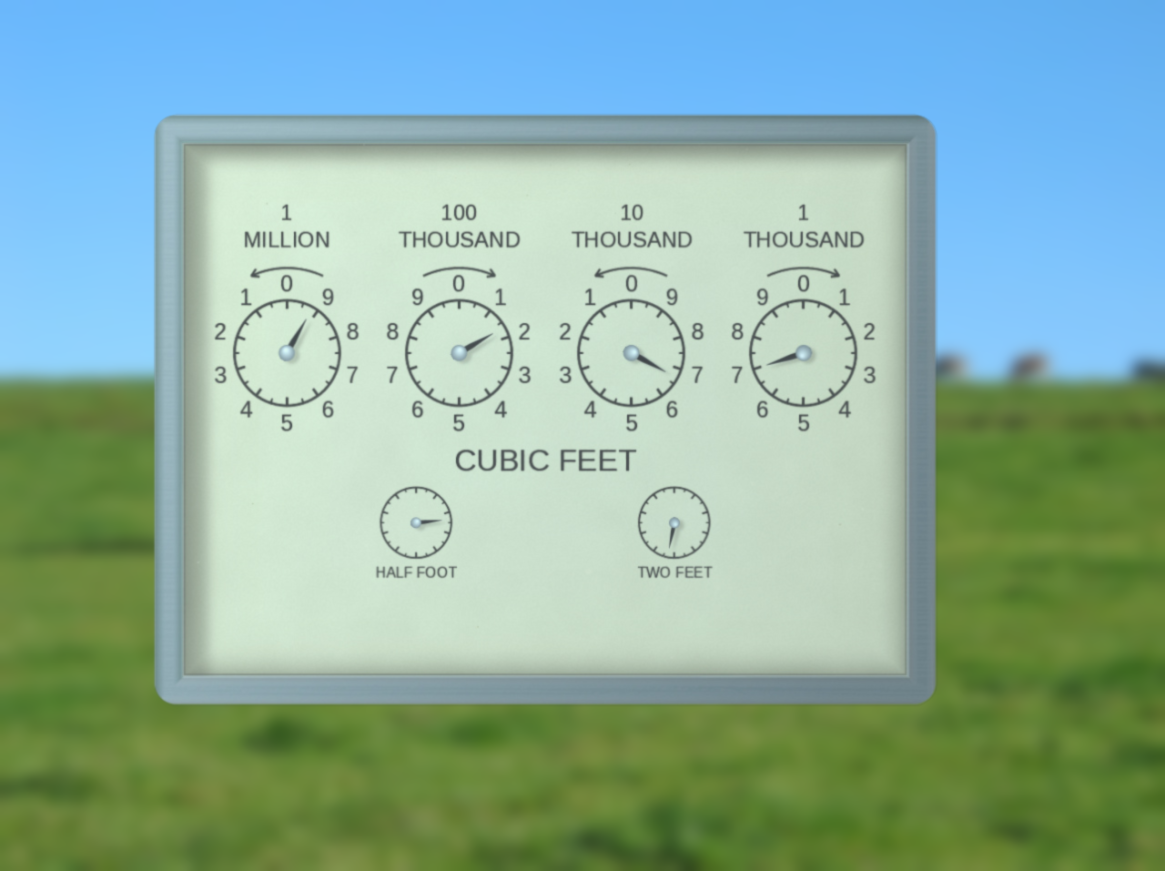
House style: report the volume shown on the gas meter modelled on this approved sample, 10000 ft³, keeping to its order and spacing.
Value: 916700 ft³
